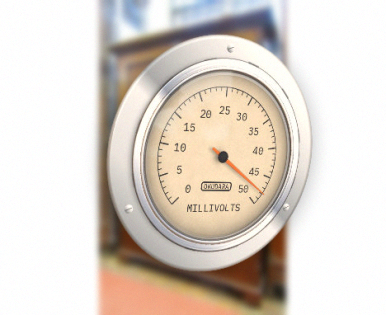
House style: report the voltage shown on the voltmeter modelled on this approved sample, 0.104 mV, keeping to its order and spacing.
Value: 48 mV
